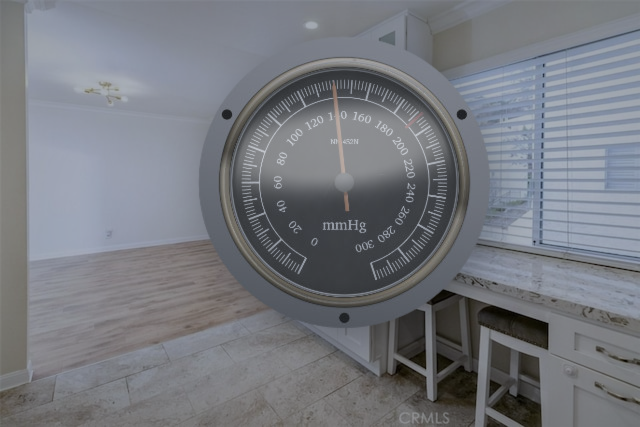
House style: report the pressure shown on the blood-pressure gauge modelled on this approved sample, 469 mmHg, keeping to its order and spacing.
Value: 140 mmHg
